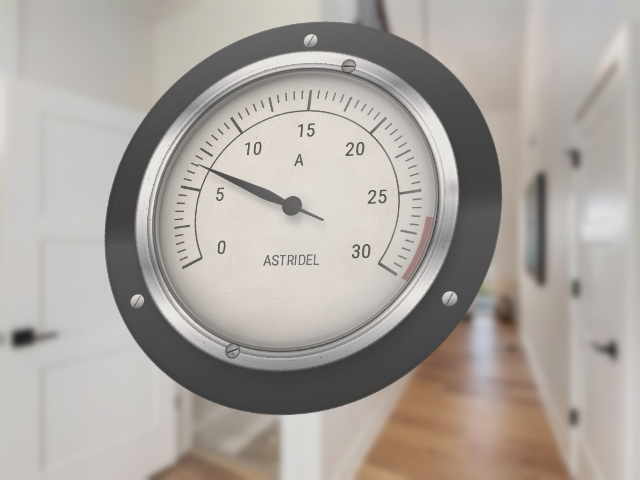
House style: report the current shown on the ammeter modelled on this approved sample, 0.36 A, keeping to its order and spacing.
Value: 6.5 A
